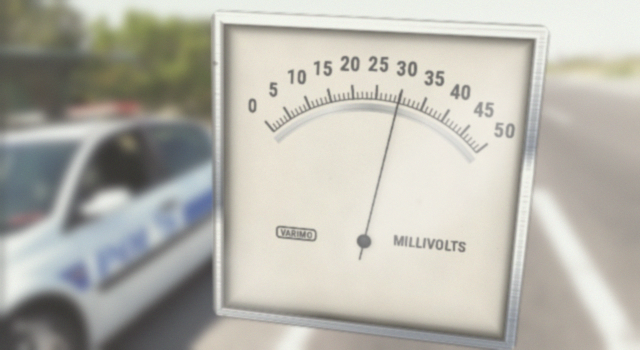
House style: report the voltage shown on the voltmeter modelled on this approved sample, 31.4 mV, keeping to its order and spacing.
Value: 30 mV
